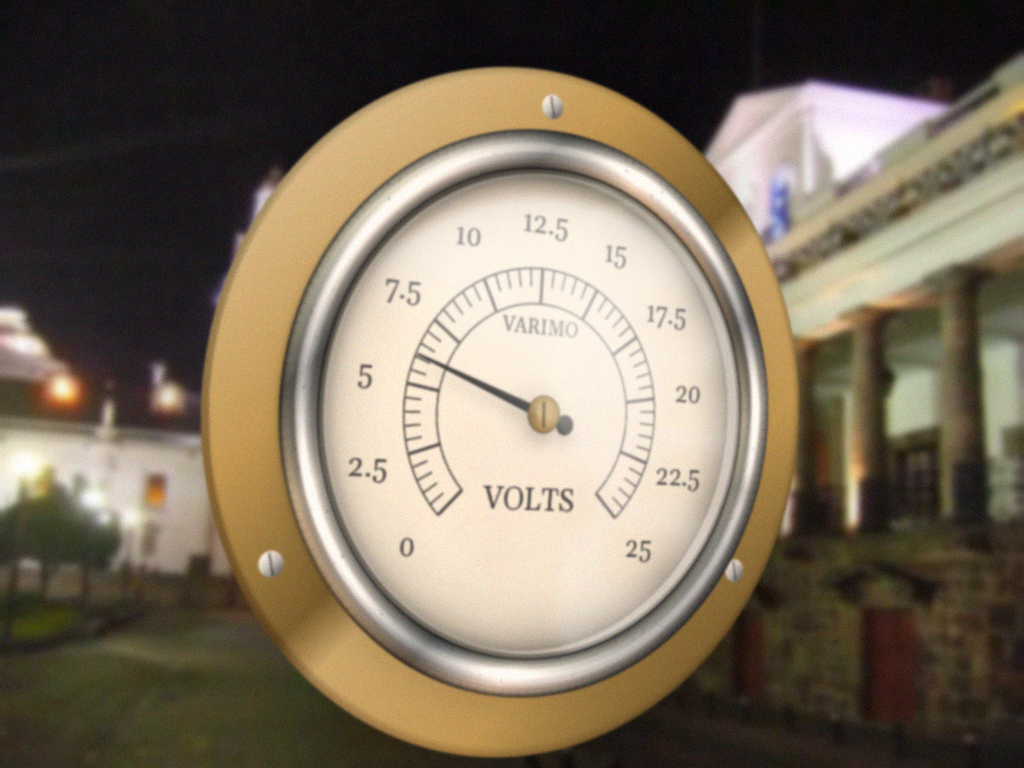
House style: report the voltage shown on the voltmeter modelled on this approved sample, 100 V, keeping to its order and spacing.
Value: 6 V
